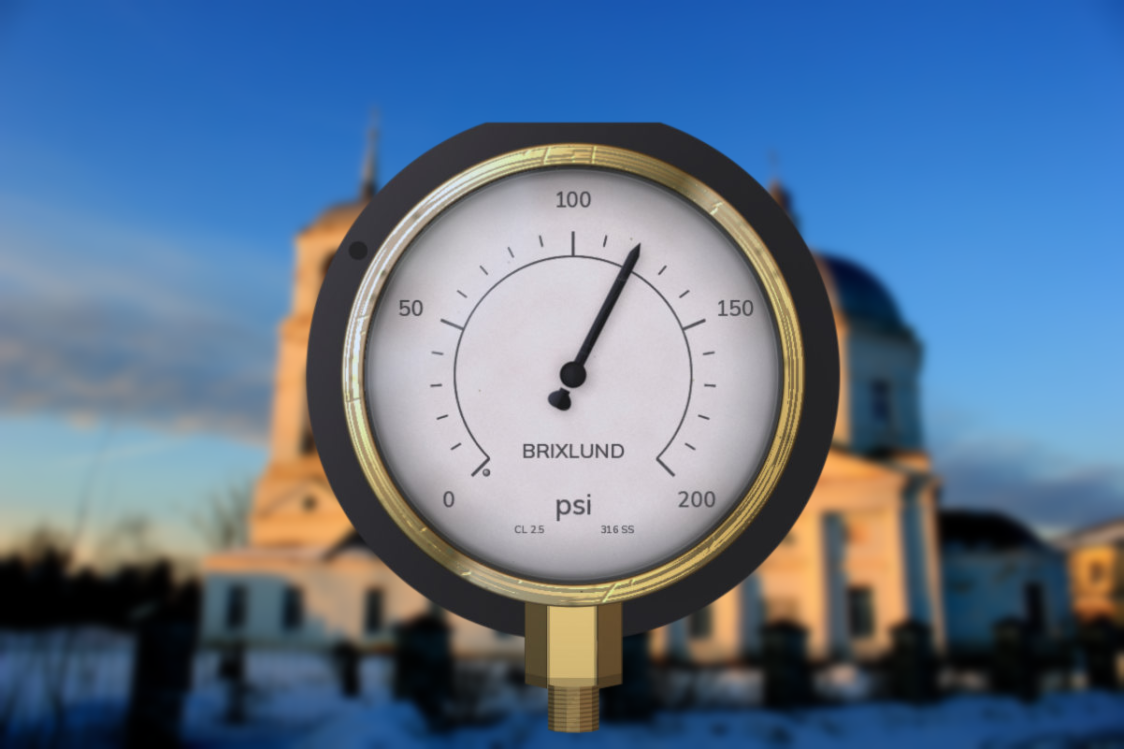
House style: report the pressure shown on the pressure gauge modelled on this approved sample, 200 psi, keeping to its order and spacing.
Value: 120 psi
